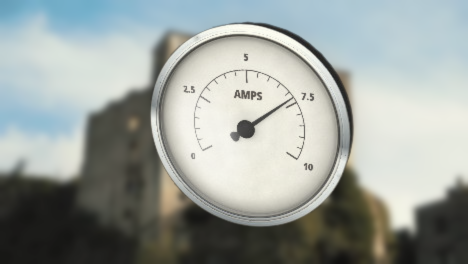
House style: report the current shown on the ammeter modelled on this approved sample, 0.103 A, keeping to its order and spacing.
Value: 7.25 A
